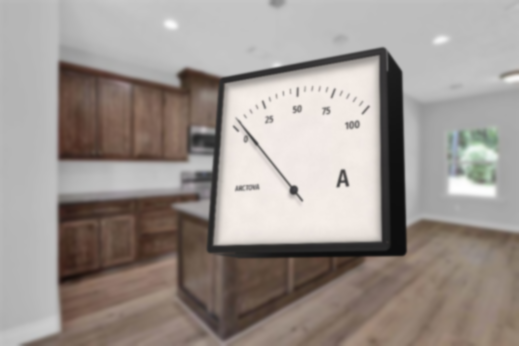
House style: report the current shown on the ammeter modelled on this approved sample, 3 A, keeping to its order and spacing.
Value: 5 A
